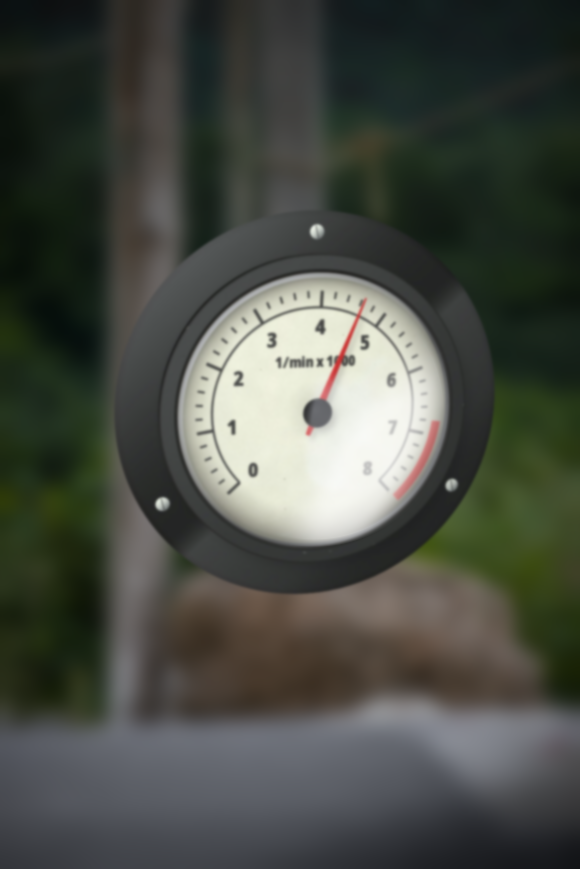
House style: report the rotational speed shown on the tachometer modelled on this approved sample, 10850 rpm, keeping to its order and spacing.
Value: 4600 rpm
